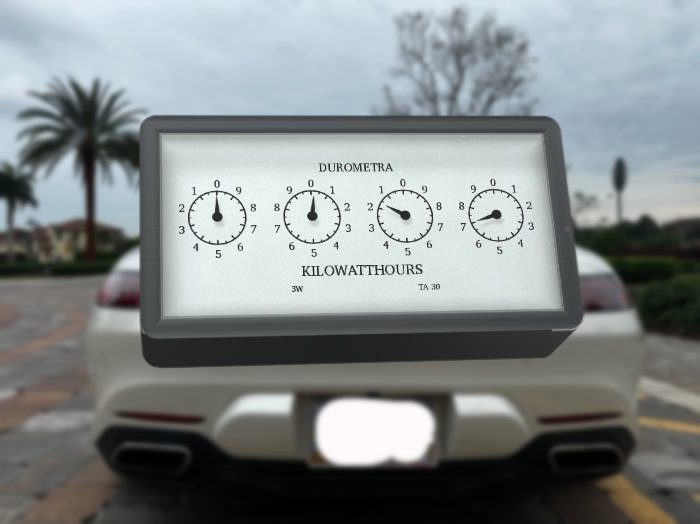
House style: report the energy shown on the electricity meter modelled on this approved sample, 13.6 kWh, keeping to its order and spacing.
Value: 17 kWh
